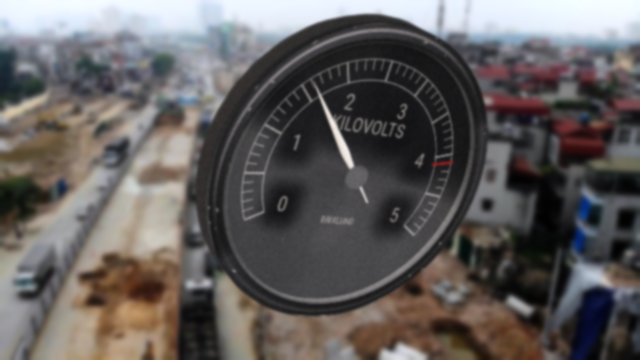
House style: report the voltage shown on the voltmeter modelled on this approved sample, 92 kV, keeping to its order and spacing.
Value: 1.6 kV
